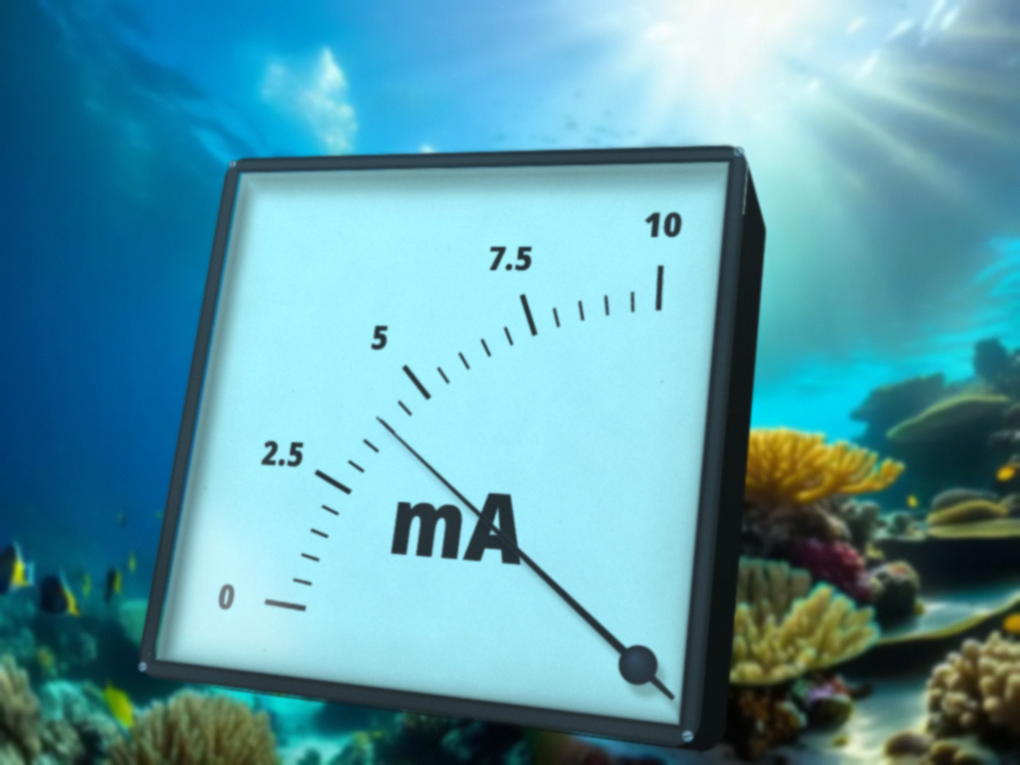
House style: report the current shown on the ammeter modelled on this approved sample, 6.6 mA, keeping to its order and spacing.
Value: 4 mA
